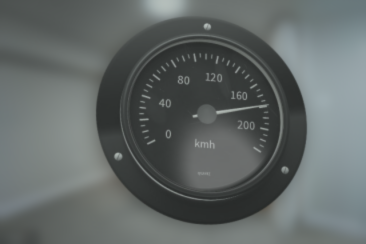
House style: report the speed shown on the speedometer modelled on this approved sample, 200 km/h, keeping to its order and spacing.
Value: 180 km/h
